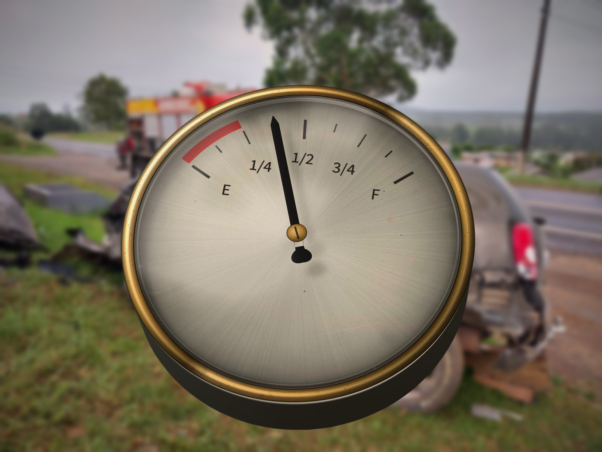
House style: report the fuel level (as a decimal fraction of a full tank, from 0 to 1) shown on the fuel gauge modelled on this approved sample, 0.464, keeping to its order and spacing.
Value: 0.375
